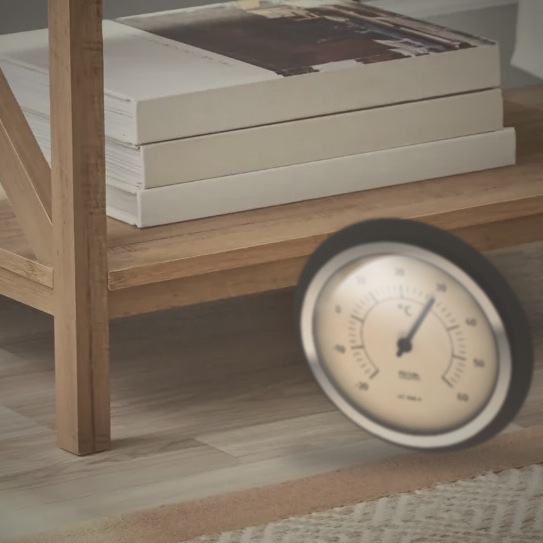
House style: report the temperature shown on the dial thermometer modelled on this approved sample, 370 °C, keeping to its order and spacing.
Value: 30 °C
